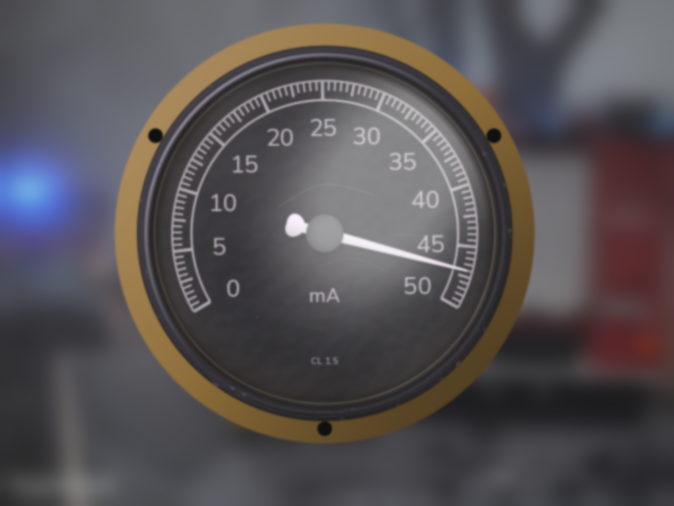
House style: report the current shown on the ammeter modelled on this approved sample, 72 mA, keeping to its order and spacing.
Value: 47 mA
